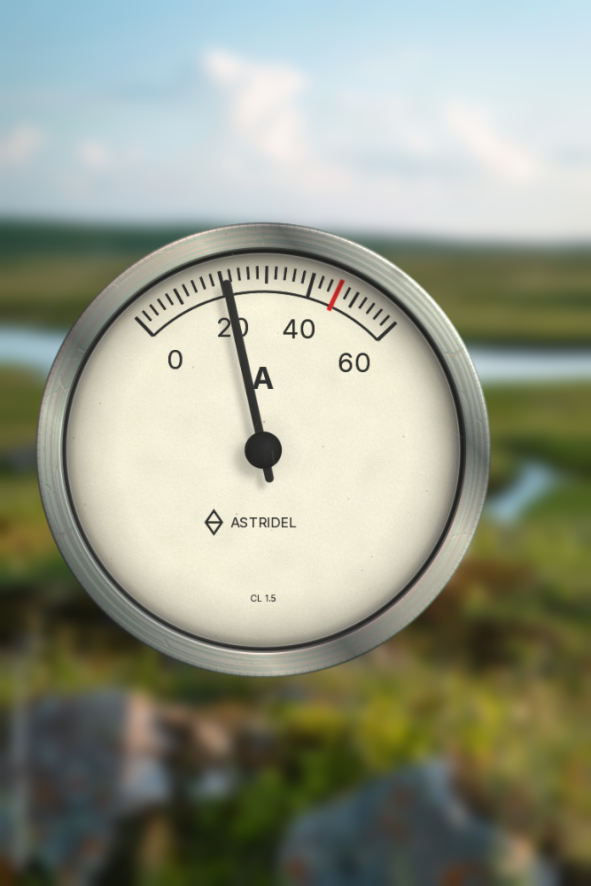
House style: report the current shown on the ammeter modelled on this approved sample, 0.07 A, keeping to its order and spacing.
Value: 21 A
